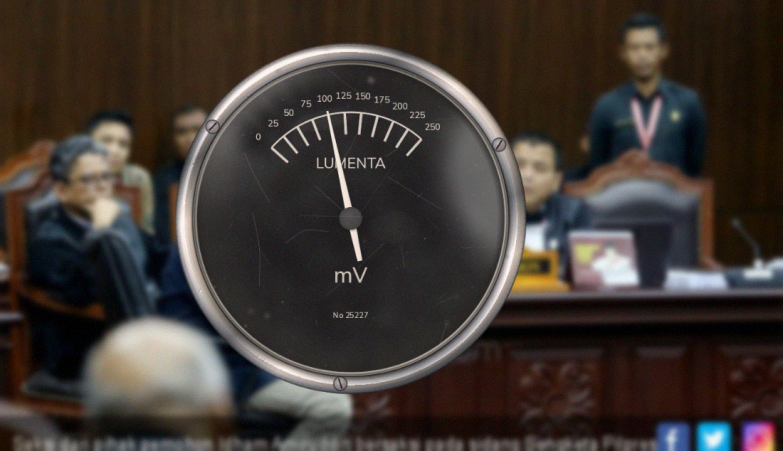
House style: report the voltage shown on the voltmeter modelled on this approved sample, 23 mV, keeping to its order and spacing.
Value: 100 mV
